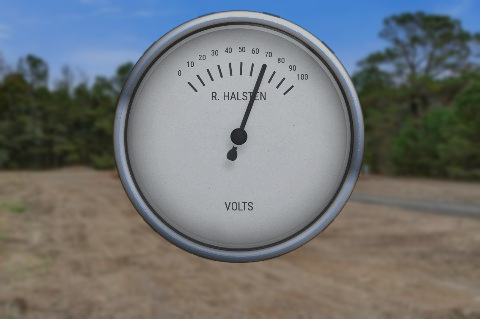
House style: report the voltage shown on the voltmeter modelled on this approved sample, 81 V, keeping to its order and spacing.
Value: 70 V
